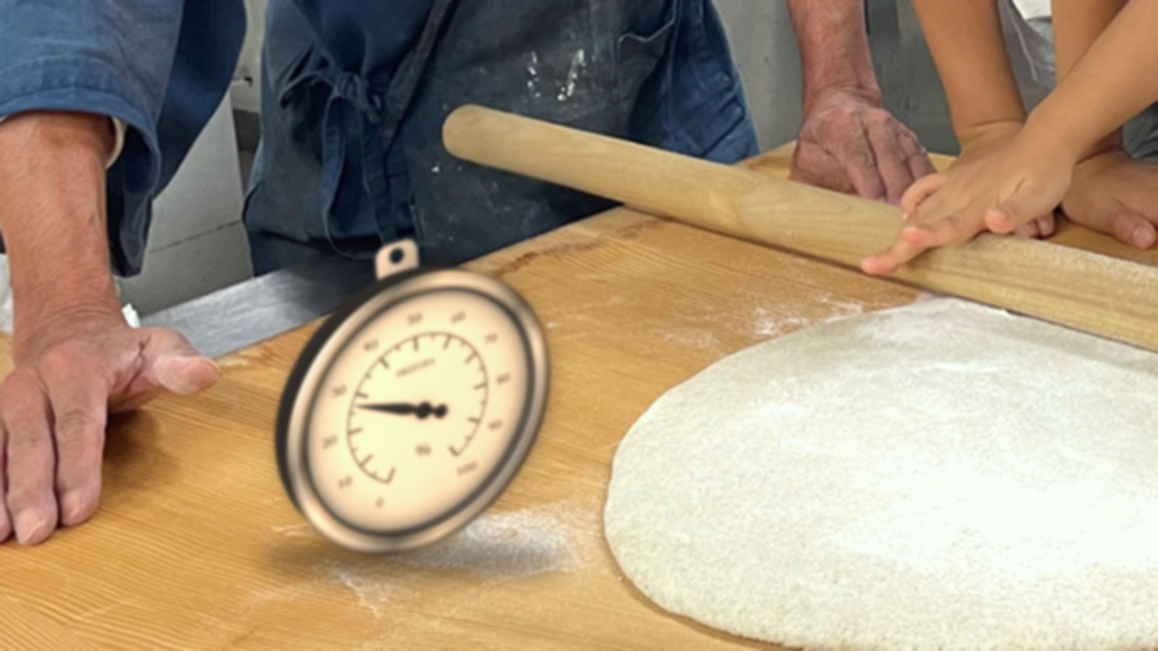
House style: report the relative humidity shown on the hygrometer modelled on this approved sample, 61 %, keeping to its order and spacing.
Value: 27.5 %
